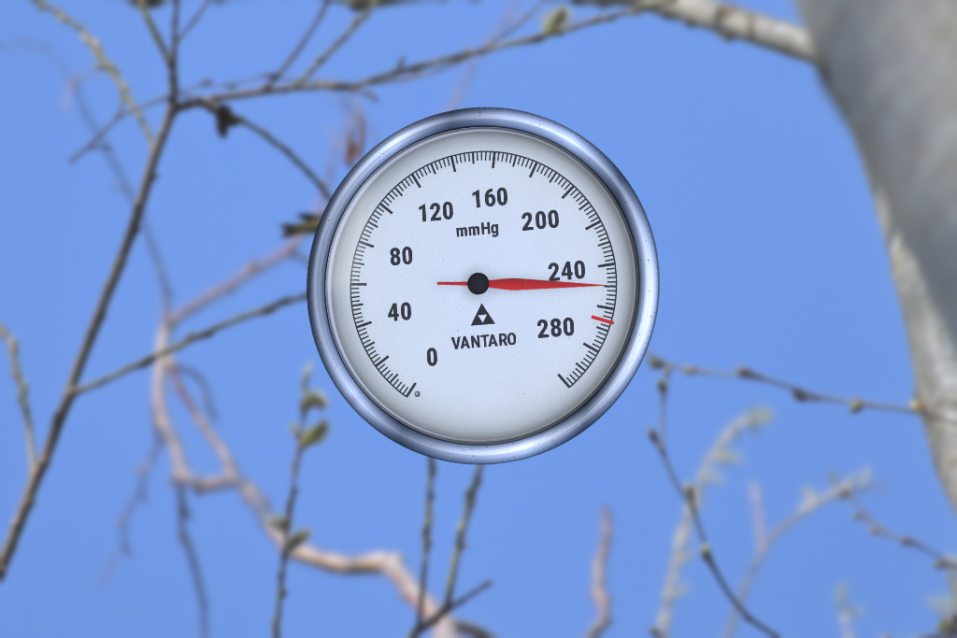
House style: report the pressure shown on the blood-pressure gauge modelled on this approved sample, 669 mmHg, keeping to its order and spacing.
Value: 250 mmHg
